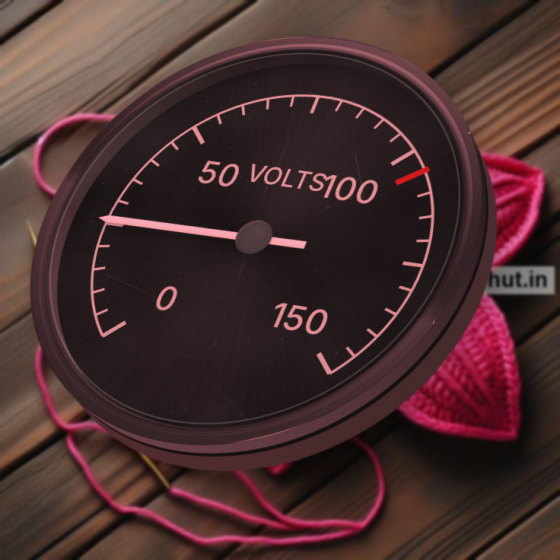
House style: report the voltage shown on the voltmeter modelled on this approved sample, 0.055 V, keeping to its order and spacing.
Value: 25 V
